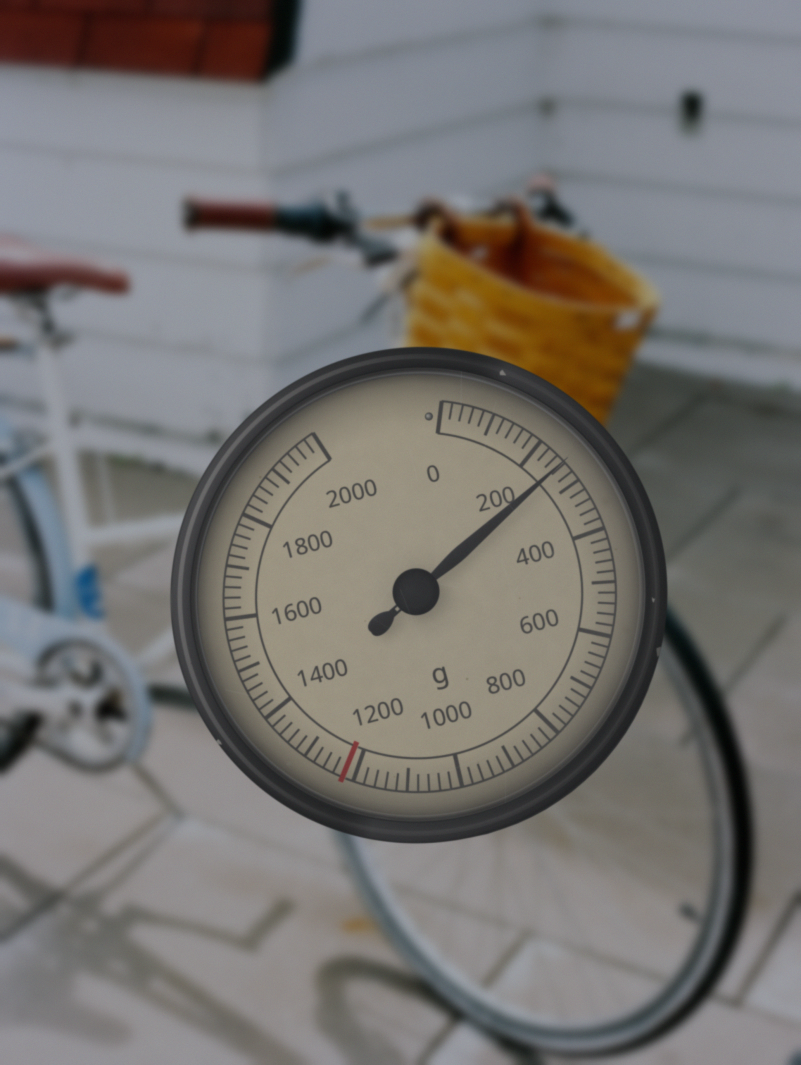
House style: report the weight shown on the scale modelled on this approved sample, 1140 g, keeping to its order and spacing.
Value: 260 g
